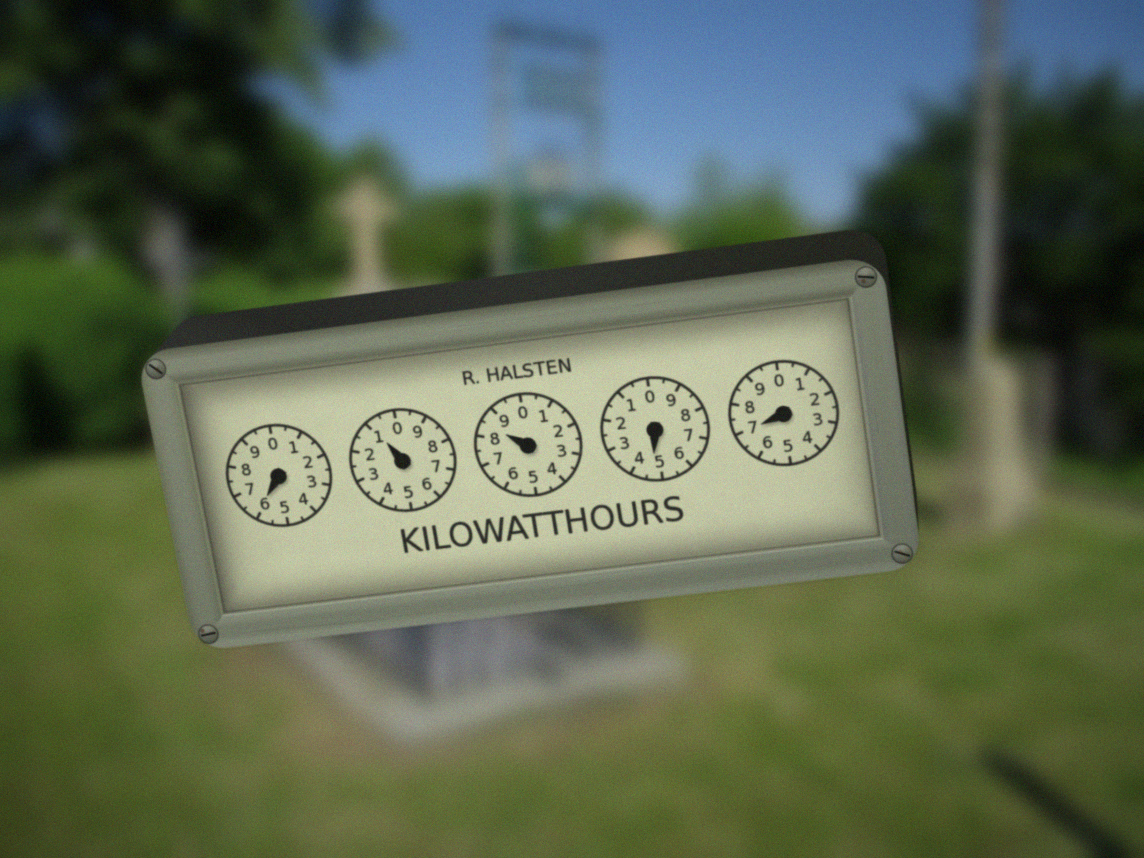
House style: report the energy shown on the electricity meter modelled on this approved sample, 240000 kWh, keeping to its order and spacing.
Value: 60847 kWh
